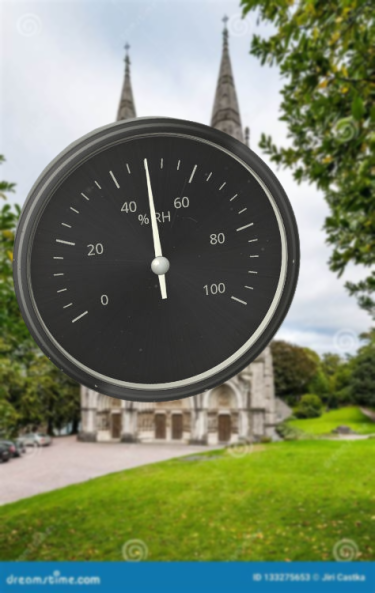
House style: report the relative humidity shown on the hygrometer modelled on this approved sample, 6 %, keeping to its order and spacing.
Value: 48 %
